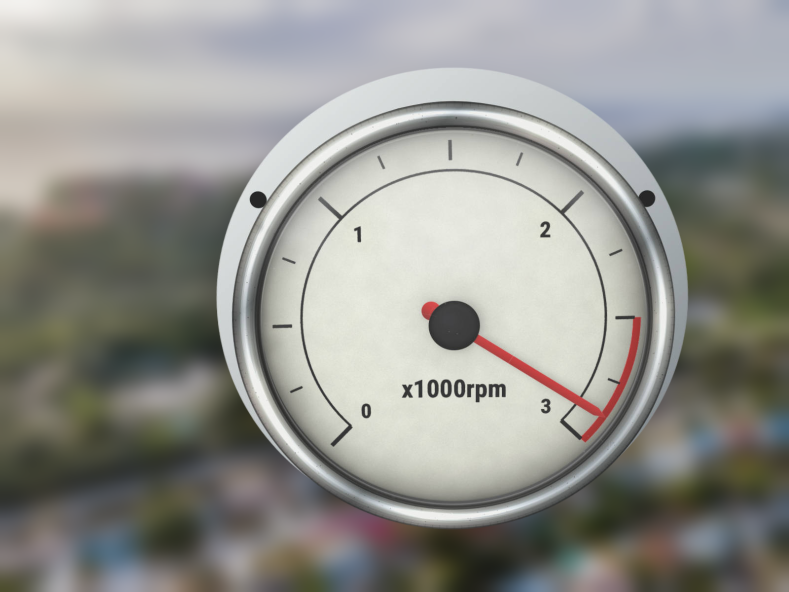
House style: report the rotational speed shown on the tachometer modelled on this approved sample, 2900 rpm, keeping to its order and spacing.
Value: 2875 rpm
